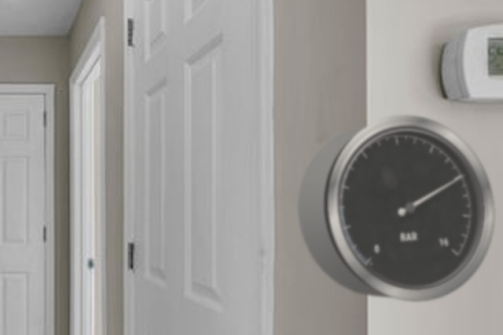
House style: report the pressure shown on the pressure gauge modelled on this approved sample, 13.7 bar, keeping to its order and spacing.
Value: 12 bar
